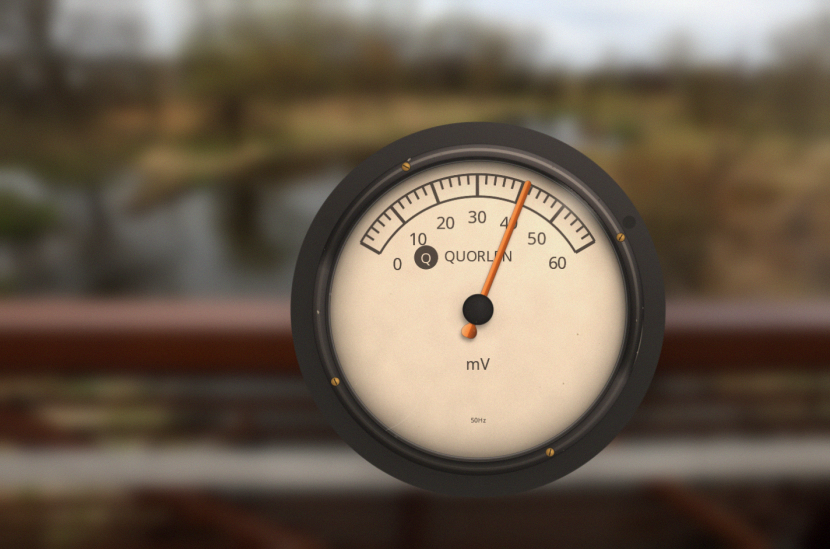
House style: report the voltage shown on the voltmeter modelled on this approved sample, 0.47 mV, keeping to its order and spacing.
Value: 41 mV
